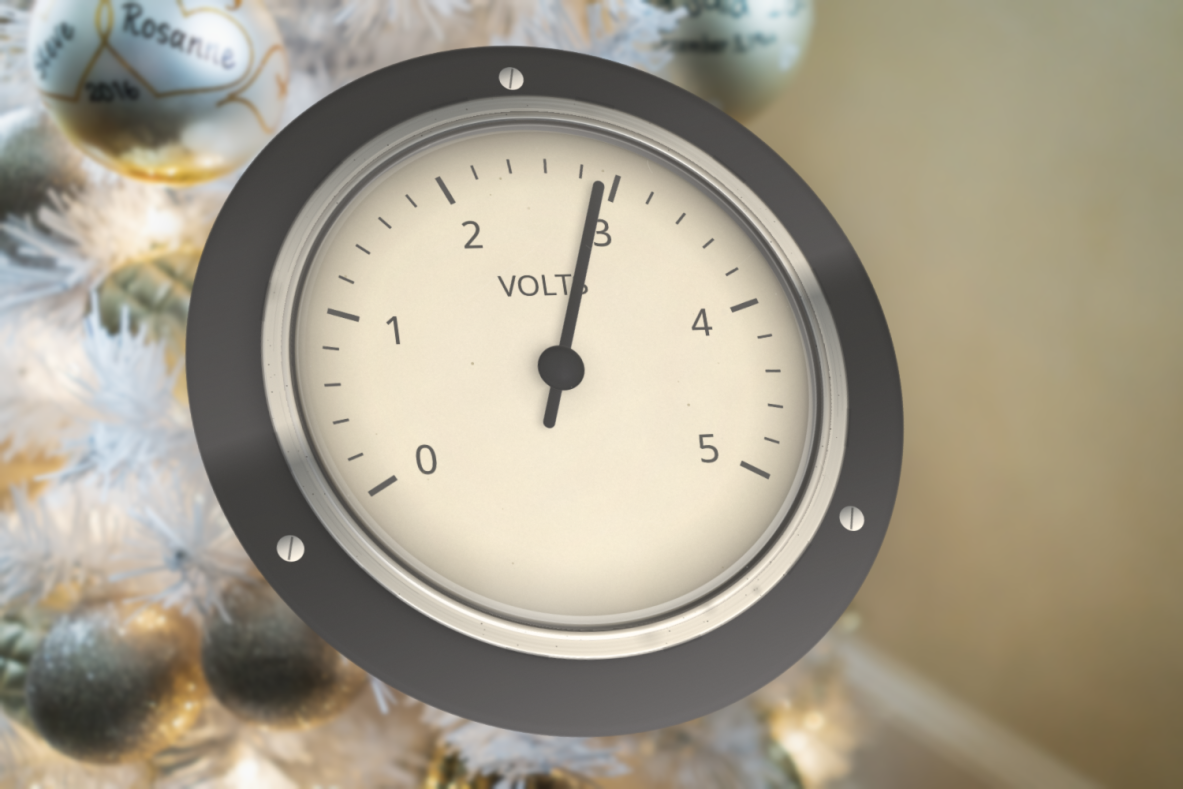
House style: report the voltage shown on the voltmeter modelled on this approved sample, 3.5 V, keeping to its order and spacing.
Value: 2.9 V
